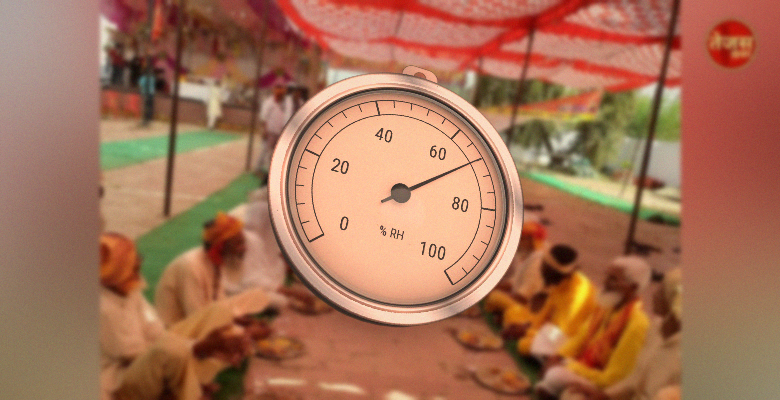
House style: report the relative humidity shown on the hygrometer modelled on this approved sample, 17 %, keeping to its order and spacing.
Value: 68 %
